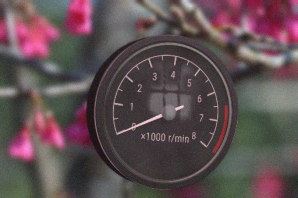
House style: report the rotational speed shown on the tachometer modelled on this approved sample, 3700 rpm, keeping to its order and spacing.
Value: 0 rpm
